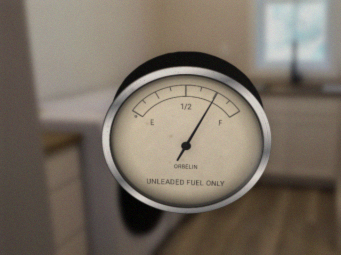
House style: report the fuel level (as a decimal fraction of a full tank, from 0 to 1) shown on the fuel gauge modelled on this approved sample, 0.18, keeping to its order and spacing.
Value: 0.75
